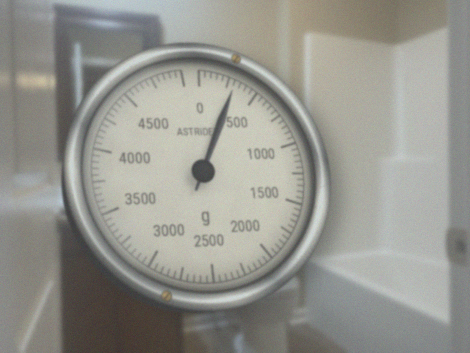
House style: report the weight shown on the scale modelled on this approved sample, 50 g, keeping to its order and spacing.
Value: 300 g
